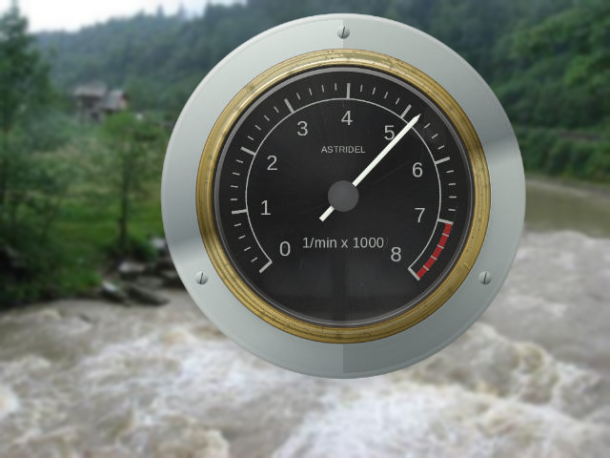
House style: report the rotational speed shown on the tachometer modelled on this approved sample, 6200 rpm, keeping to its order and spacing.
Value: 5200 rpm
